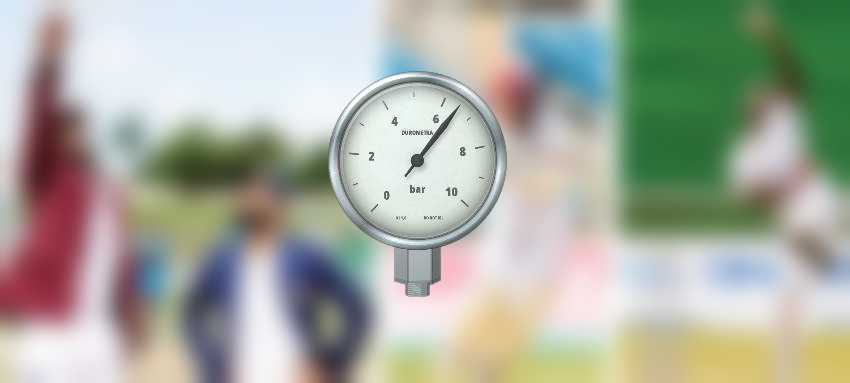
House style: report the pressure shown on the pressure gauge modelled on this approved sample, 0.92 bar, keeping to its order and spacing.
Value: 6.5 bar
